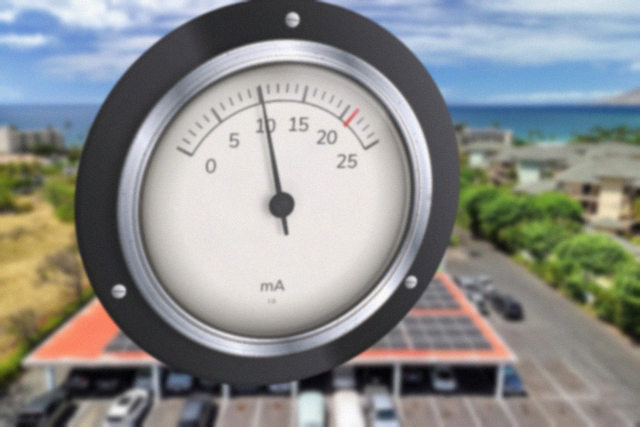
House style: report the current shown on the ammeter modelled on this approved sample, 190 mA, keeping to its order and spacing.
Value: 10 mA
